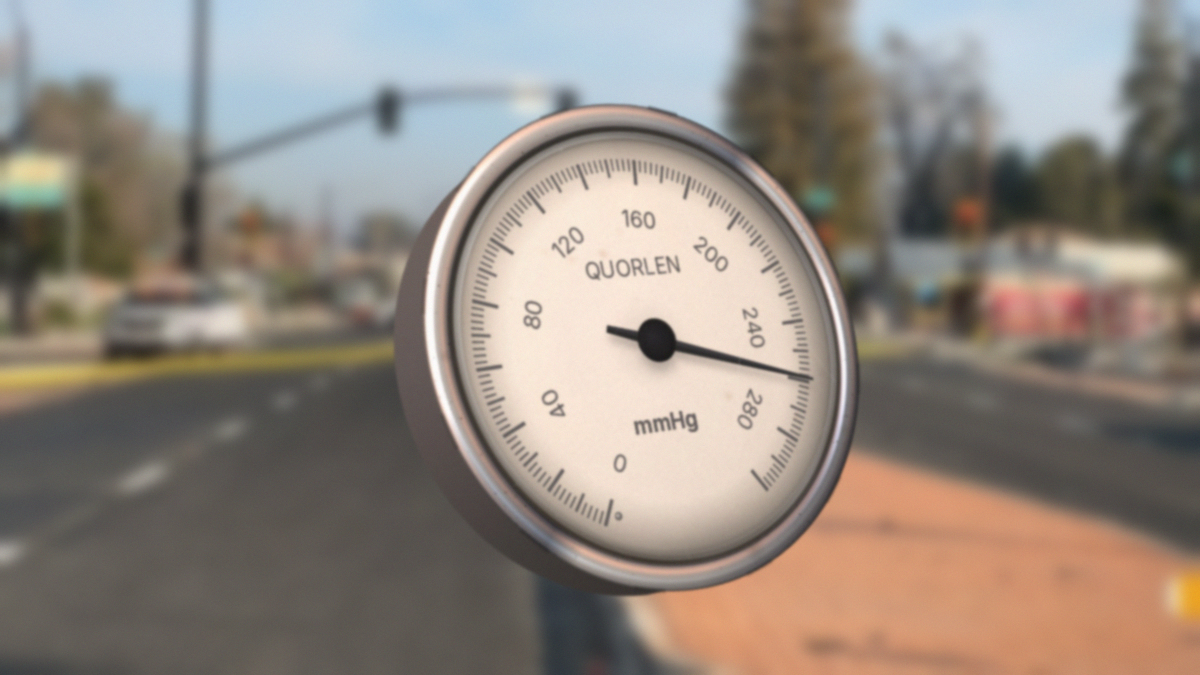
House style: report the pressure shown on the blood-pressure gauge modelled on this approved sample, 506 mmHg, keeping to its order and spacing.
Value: 260 mmHg
